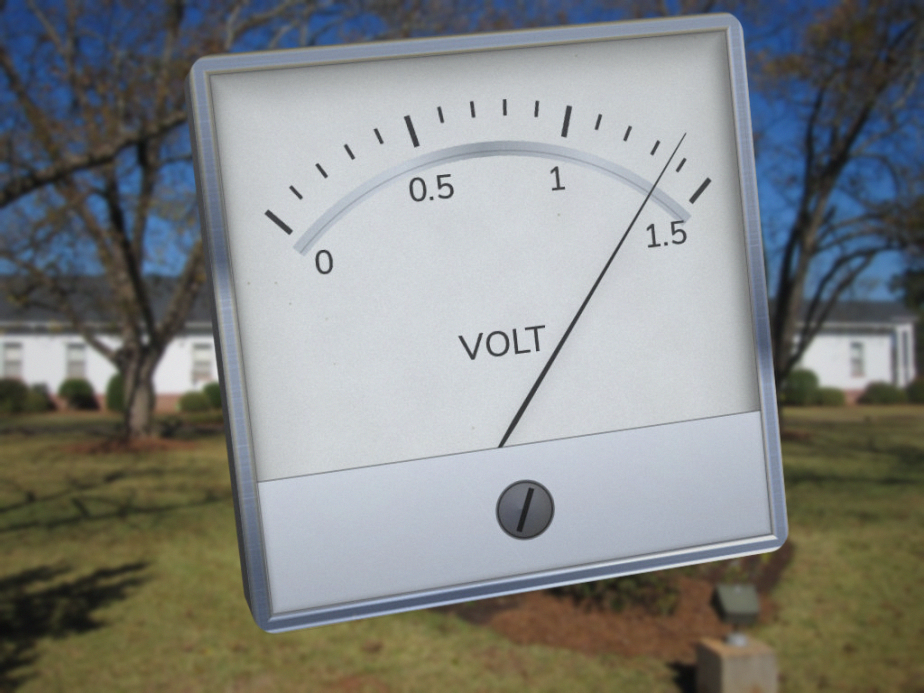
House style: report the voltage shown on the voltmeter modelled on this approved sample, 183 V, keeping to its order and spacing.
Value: 1.35 V
